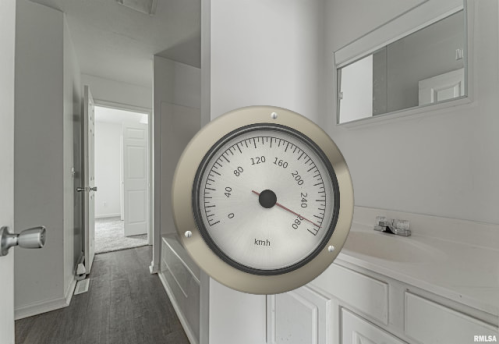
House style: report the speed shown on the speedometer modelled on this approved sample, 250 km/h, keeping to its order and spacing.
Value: 270 km/h
